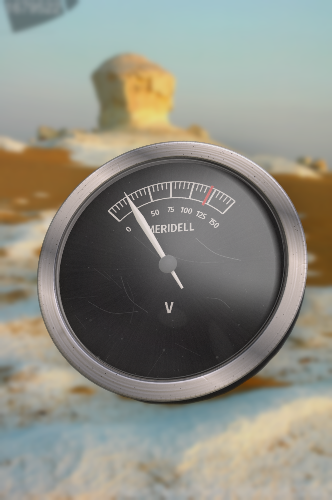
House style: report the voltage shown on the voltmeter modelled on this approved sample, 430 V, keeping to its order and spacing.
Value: 25 V
